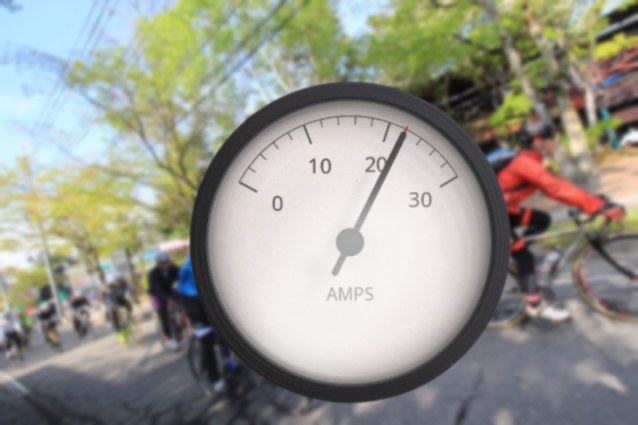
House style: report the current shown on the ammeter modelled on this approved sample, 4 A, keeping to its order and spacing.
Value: 22 A
